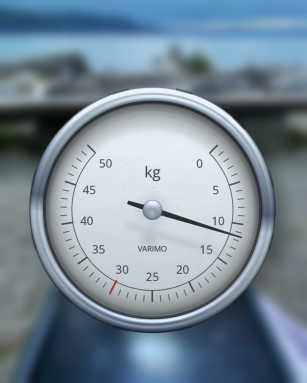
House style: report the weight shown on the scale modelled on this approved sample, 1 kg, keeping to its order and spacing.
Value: 11.5 kg
